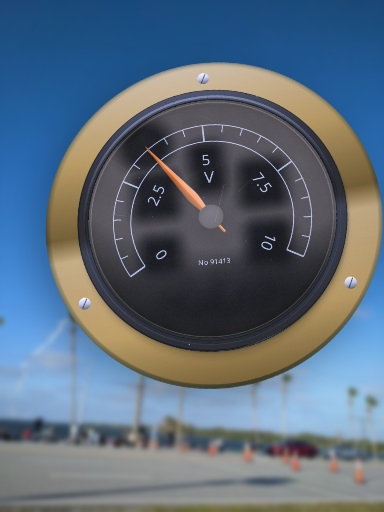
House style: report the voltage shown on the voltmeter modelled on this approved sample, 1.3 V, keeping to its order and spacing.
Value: 3.5 V
